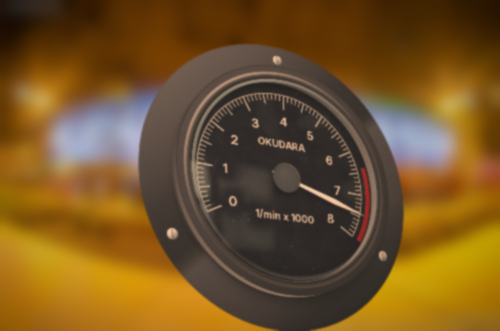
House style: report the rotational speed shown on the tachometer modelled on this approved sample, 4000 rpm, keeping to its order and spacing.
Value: 7500 rpm
